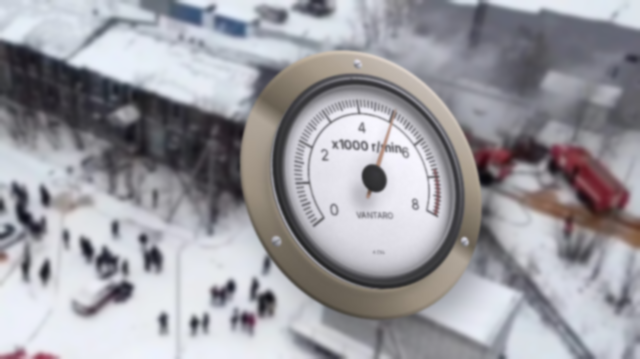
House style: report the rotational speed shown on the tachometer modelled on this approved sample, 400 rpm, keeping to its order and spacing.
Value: 5000 rpm
